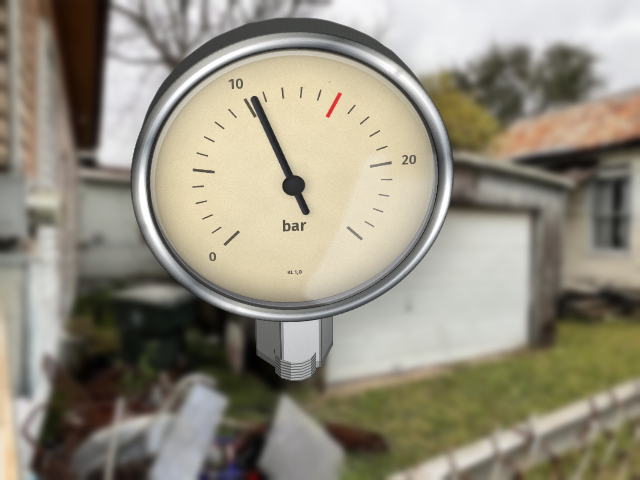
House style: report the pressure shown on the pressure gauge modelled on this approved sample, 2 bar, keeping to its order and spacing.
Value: 10.5 bar
